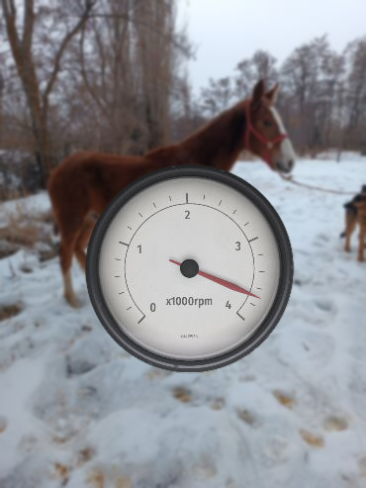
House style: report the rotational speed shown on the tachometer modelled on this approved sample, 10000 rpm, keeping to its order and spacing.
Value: 3700 rpm
